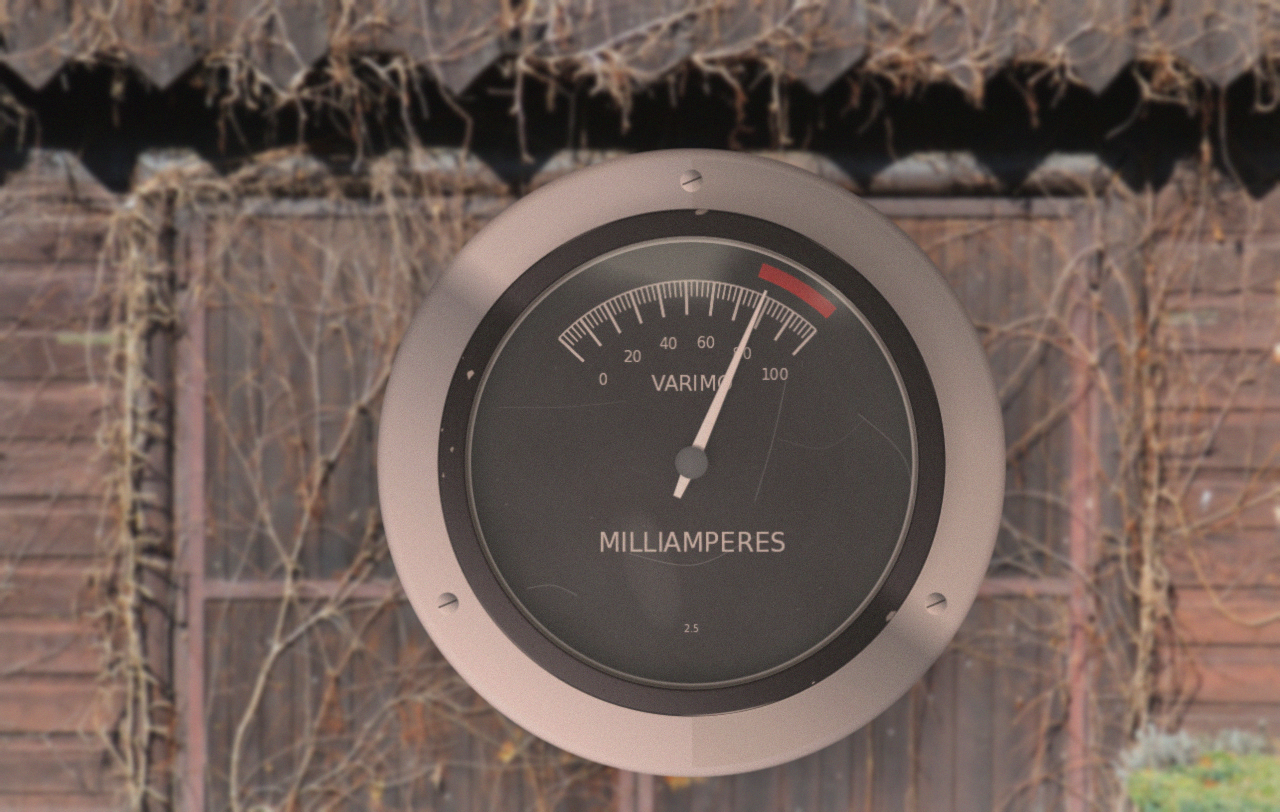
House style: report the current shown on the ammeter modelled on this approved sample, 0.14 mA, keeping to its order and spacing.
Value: 78 mA
